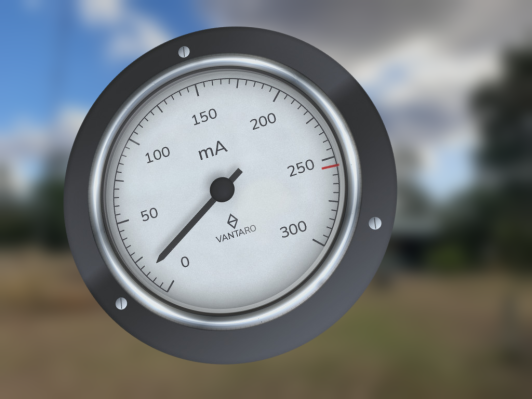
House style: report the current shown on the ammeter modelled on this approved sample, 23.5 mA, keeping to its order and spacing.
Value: 15 mA
